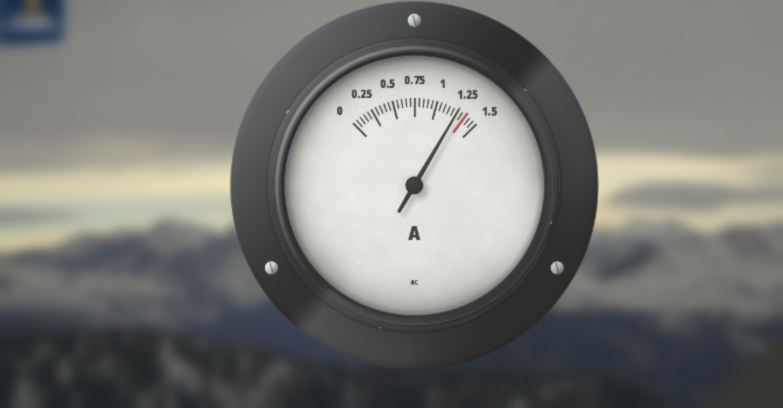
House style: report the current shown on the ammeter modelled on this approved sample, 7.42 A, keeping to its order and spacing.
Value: 1.25 A
